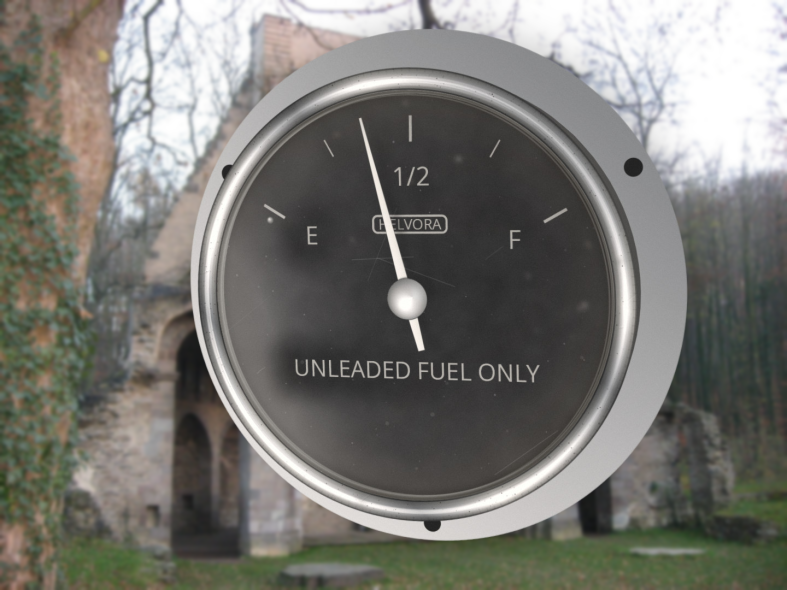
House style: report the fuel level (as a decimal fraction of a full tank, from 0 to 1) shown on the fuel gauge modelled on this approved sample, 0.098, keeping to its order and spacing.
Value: 0.375
